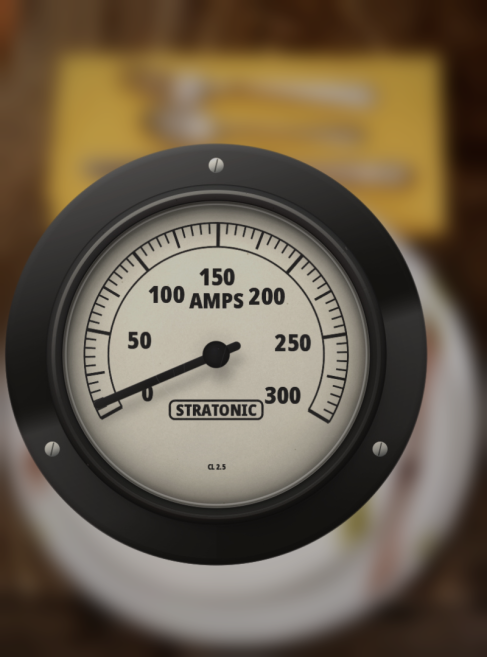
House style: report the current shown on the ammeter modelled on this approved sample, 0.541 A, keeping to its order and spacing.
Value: 7.5 A
